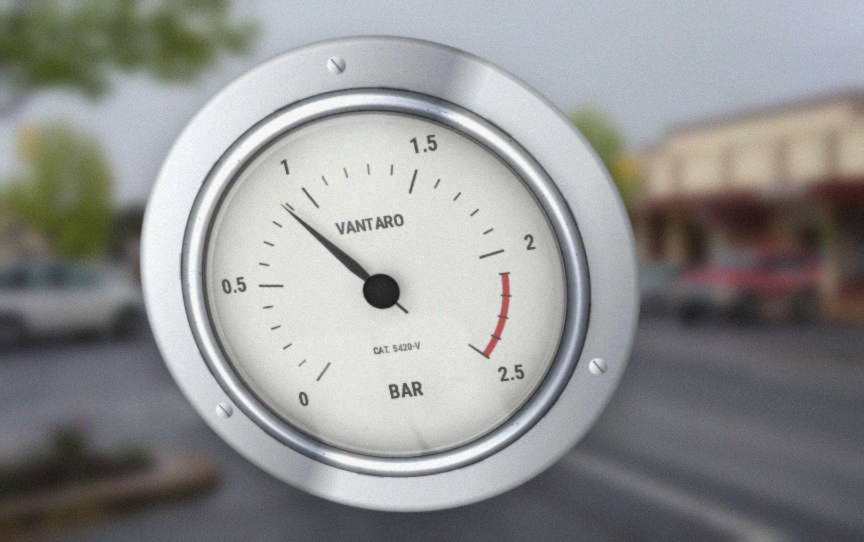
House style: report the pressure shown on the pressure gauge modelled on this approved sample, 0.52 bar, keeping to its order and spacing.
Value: 0.9 bar
